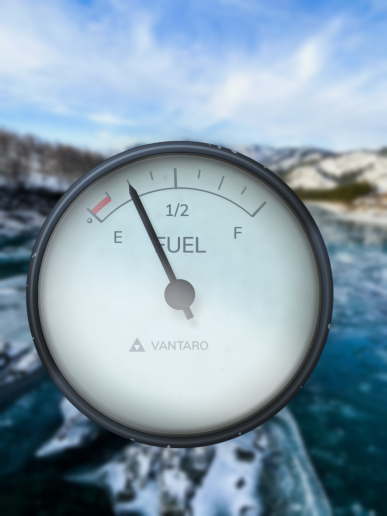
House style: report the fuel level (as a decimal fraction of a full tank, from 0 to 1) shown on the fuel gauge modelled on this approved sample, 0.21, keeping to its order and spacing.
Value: 0.25
